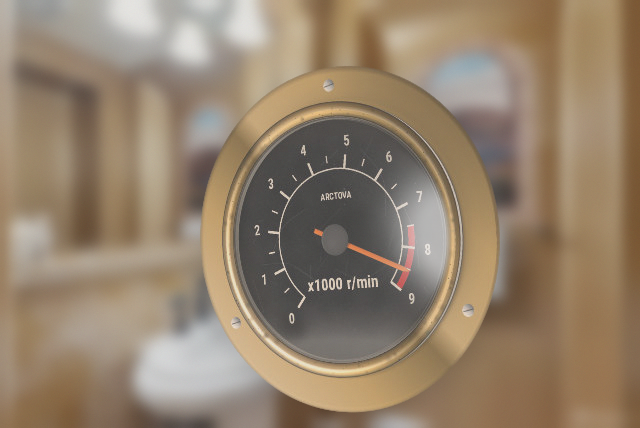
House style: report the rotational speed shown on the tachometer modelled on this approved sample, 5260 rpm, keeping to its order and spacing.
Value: 8500 rpm
